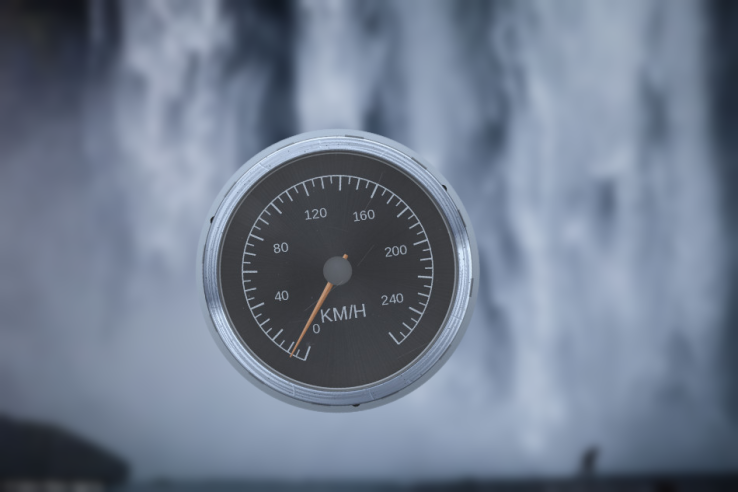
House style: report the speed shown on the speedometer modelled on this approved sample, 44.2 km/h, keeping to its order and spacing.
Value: 7.5 km/h
